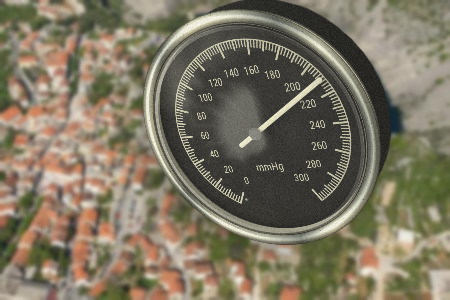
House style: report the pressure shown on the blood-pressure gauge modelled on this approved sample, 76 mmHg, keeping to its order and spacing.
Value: 210 mmHg
